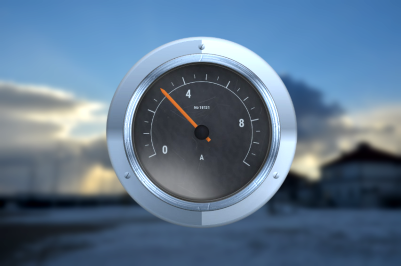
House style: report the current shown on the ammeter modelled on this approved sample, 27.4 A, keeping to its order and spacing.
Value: 3 A
